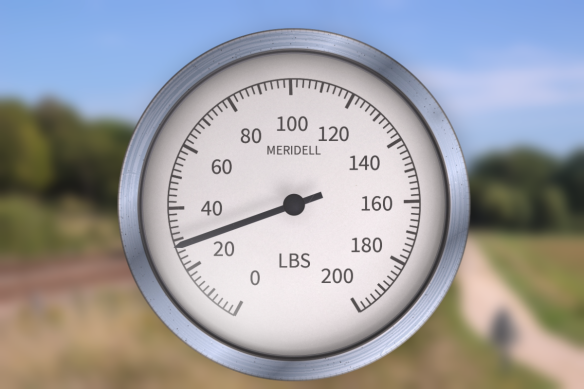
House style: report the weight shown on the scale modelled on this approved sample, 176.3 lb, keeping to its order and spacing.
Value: 28 lb
